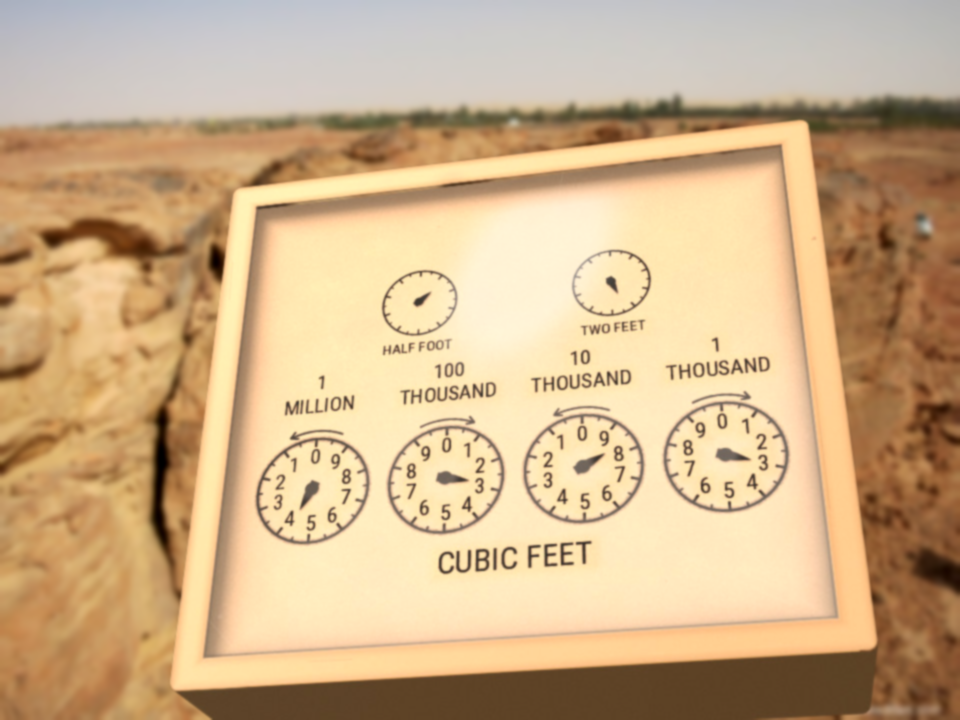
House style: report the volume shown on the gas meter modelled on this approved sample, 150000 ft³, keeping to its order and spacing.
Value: 428300 ft³
